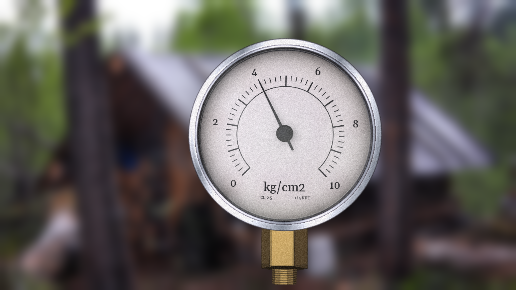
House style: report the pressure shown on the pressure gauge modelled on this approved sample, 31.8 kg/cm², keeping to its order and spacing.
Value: 4 kg/cm²
